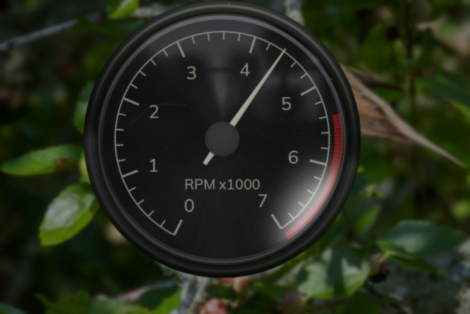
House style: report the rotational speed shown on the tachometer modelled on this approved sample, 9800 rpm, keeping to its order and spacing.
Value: 4400 rpm
